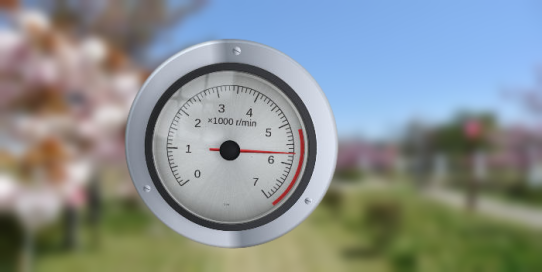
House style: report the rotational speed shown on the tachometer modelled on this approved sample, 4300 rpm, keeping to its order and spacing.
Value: 5700 rpm
